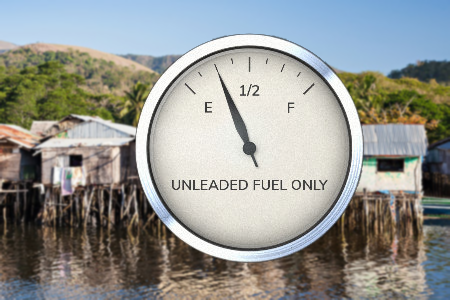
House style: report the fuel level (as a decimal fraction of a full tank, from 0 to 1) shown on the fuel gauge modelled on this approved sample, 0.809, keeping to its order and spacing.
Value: 0.25
